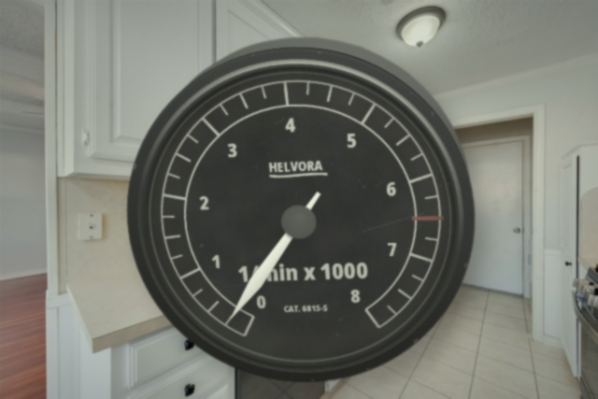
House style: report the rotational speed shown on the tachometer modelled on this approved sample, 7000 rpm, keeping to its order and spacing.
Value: 250 rpm
